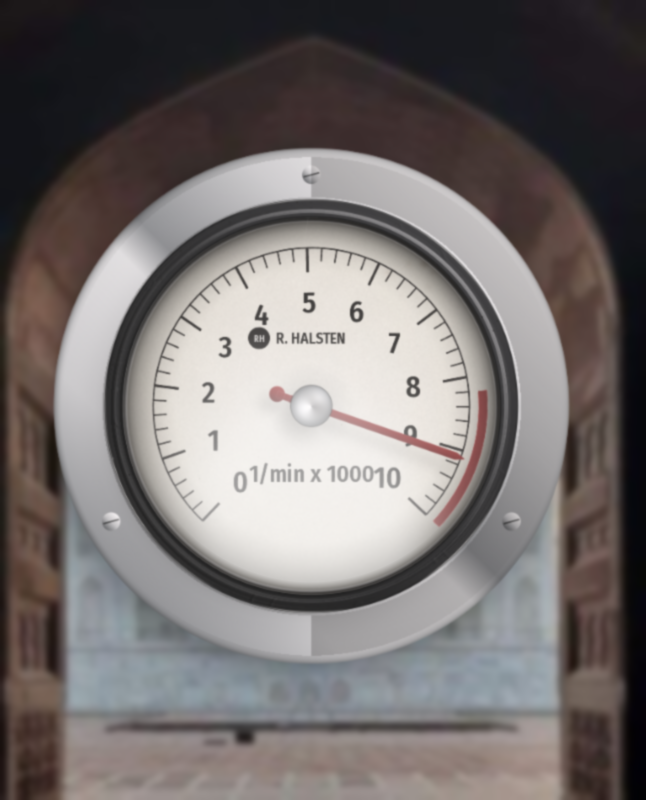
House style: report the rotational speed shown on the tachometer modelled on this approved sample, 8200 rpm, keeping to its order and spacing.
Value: 9100 rpm
